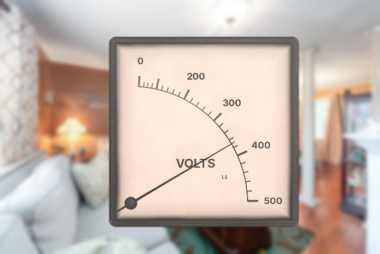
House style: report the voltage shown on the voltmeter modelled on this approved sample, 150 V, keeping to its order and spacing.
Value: 370 V
